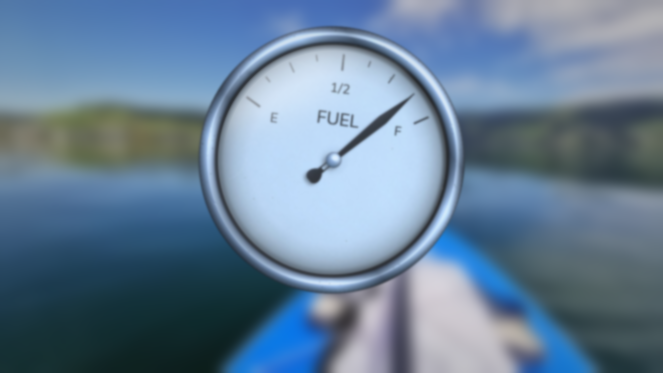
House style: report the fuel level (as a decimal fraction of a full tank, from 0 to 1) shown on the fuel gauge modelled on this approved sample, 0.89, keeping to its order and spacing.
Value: 0.875
